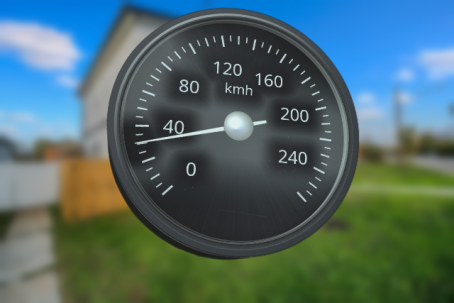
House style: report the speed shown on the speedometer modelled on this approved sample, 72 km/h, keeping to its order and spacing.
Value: 30 km/h
